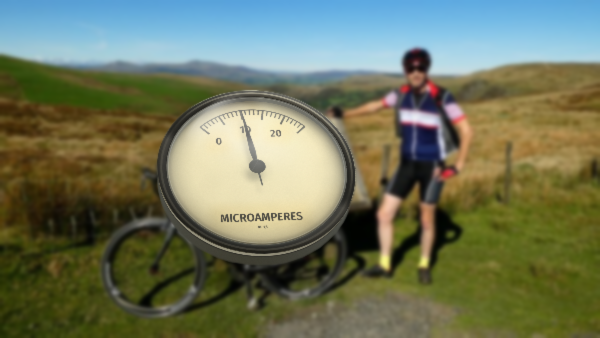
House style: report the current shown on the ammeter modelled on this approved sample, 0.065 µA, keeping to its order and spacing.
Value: 10 µA
